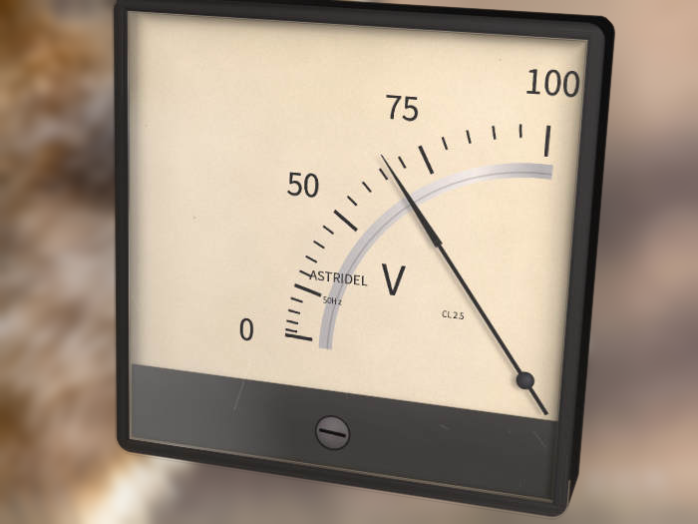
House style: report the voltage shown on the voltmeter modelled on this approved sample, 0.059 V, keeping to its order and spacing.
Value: 67.5 V
